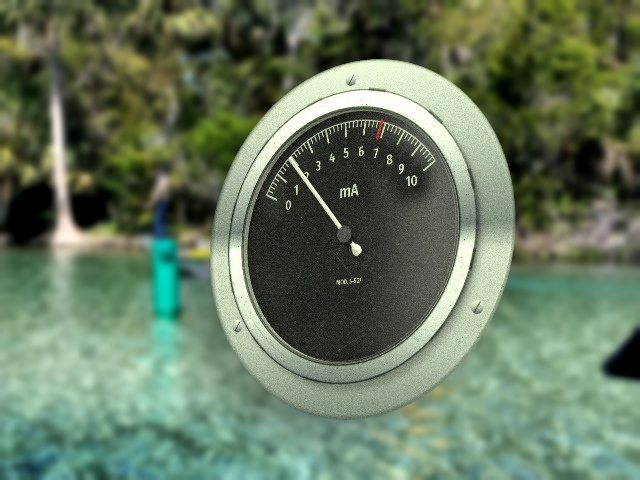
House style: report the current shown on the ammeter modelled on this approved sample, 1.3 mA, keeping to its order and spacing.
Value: 2 mA
